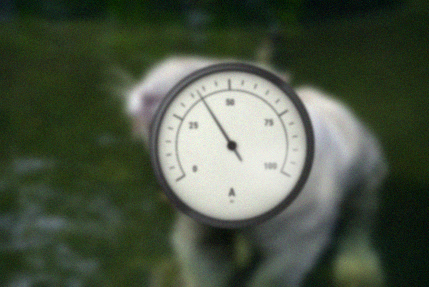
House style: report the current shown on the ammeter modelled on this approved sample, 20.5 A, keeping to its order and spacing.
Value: 37.5 A
